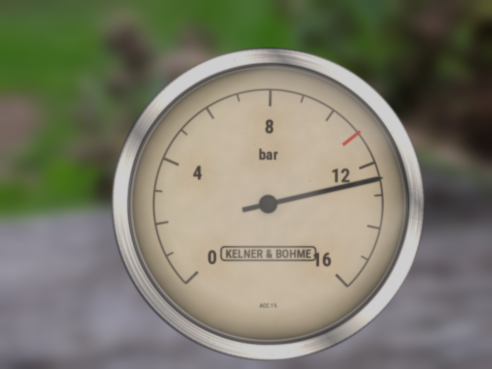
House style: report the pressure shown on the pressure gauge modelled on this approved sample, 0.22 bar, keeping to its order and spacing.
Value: 12.5 bar
